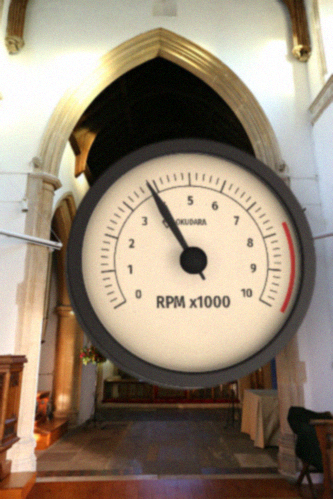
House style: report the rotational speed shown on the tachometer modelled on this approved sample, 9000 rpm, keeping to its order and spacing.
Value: 3800 rpm
